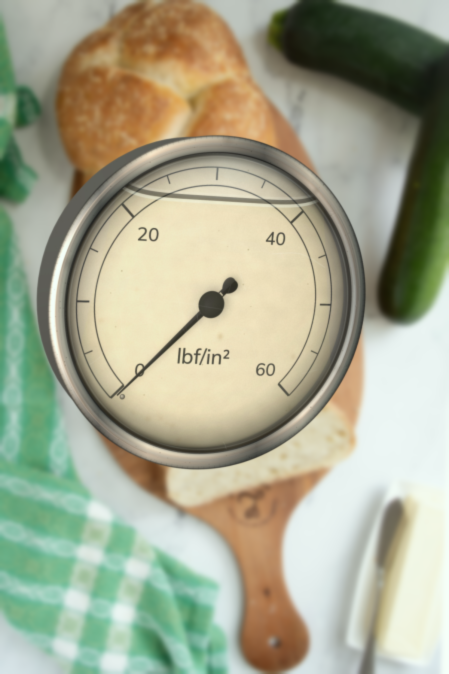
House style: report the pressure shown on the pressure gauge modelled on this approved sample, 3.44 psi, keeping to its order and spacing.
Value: 0 psi
